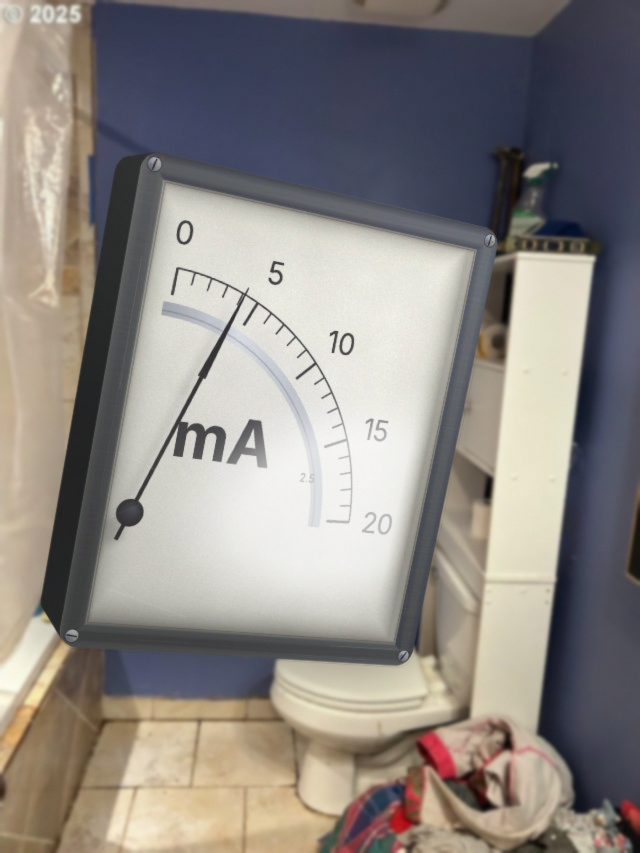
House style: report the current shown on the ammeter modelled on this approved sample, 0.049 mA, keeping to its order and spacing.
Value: 4 mA
